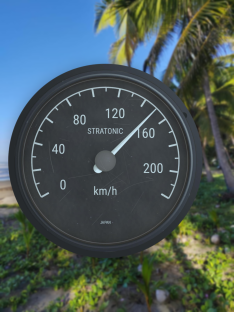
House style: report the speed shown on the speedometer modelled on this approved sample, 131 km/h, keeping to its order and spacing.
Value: 150 km/h
